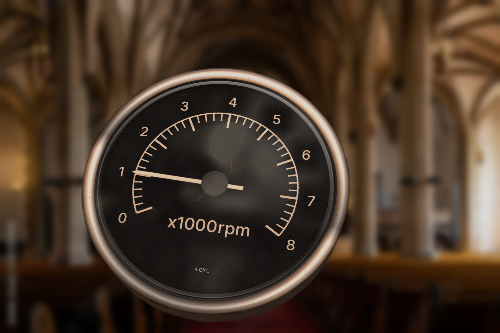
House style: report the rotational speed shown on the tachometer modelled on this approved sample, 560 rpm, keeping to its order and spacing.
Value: 1000 rpm
